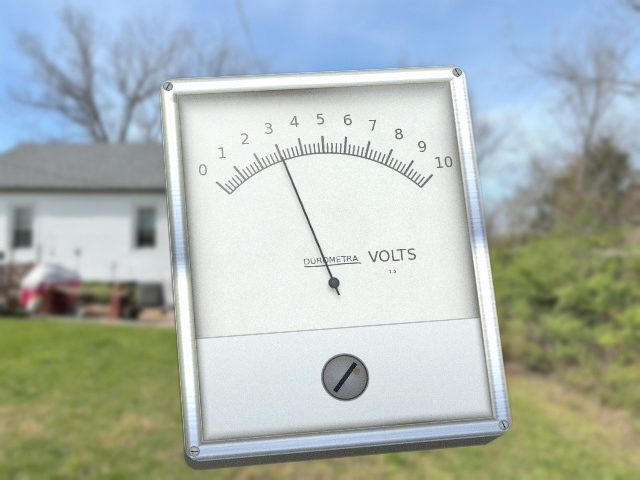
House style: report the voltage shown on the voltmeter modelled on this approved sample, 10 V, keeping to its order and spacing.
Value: 3 V
